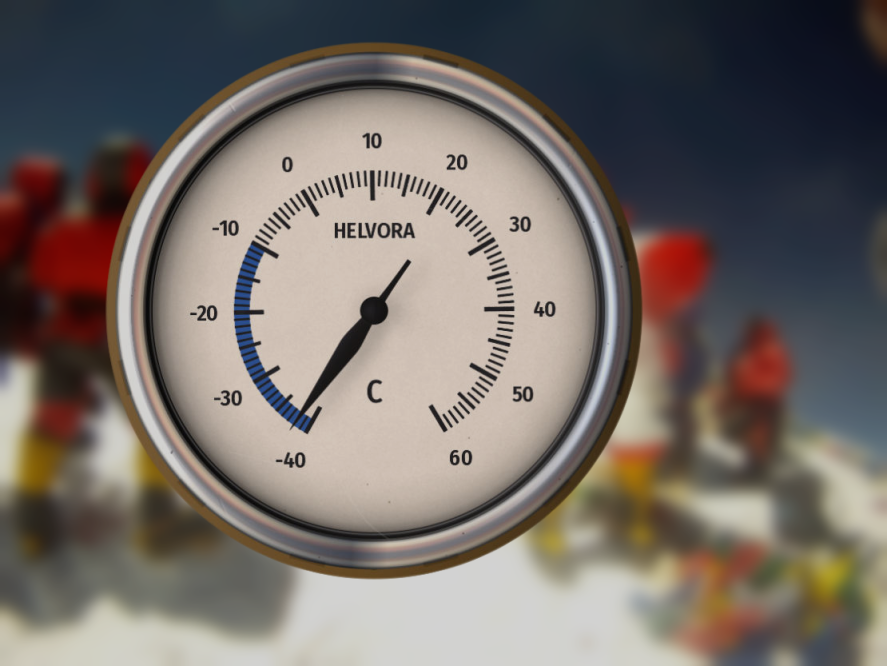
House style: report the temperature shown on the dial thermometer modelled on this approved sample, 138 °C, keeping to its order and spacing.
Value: -38 °C
